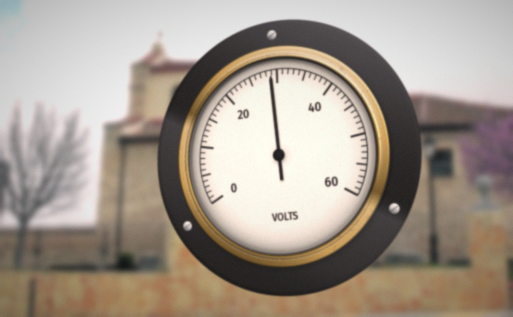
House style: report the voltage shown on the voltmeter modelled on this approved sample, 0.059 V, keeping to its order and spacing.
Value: 29 V
